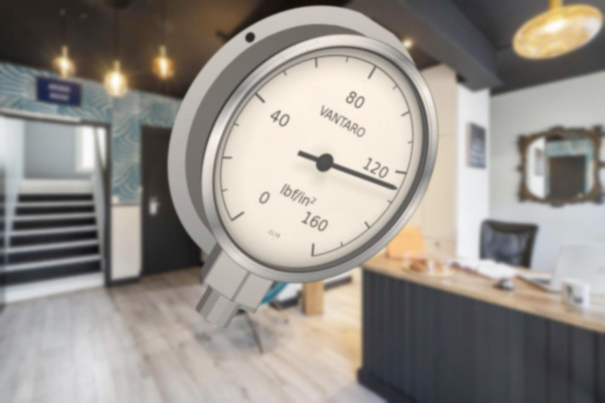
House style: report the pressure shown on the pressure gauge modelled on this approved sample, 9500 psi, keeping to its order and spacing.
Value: 125 psi
